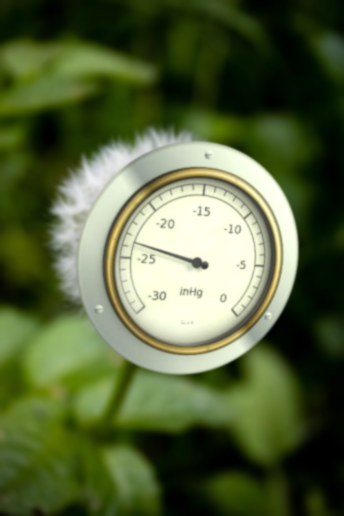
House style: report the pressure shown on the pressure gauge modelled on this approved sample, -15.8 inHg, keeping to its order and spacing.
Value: -23.5 inHg
